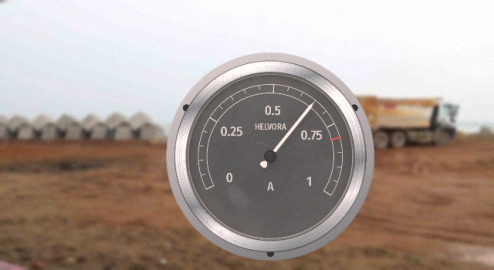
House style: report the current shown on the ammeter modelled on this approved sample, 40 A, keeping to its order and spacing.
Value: 0.65 A
